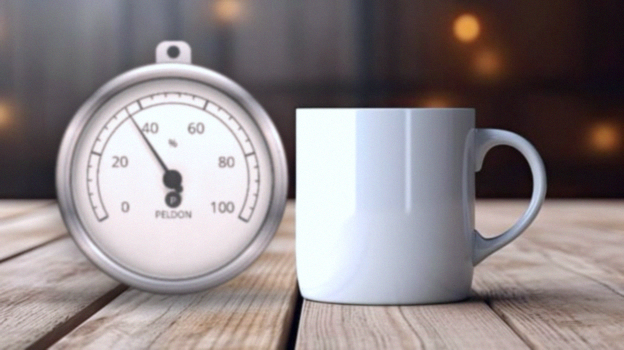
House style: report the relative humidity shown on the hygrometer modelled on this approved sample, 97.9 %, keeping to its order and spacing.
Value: 36 %
